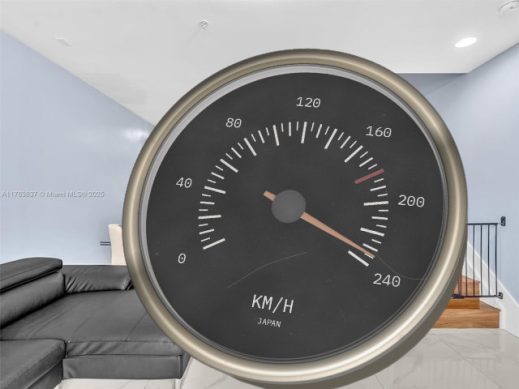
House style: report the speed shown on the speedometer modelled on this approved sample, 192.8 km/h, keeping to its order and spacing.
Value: 235 km/h
